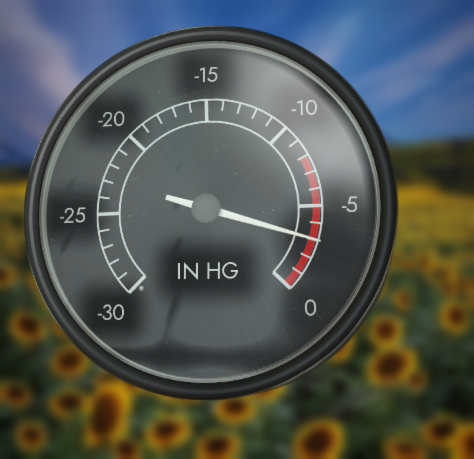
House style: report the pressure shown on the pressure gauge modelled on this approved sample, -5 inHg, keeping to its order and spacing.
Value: -3 inHg
